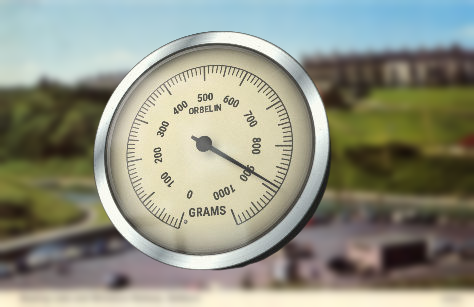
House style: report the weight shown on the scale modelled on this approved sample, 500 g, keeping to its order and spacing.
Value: 890 g
